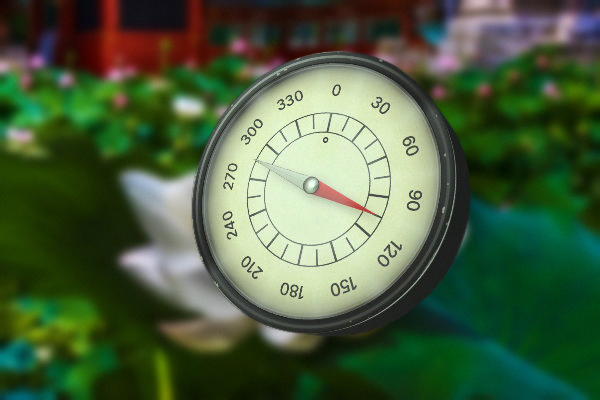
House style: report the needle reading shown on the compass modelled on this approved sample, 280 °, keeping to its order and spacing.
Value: 105 °
